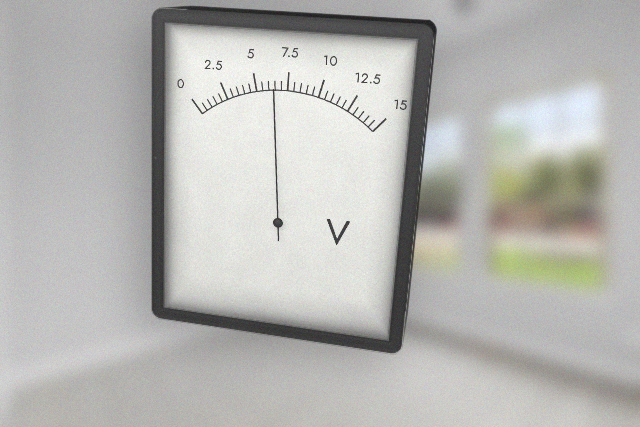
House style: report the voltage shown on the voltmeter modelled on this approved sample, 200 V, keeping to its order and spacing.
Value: 6.5 V
